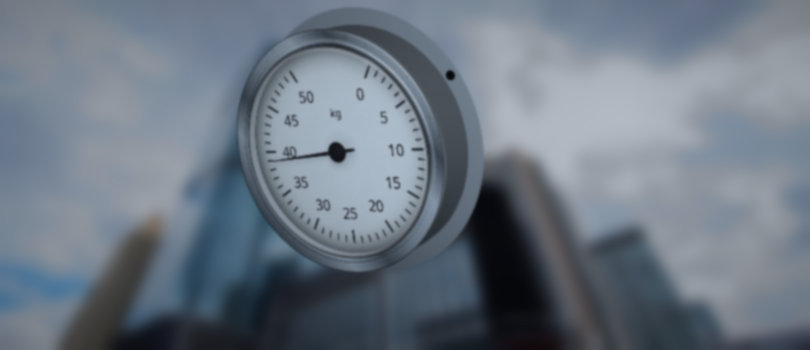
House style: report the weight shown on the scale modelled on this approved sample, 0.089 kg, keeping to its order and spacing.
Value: 39 kg
